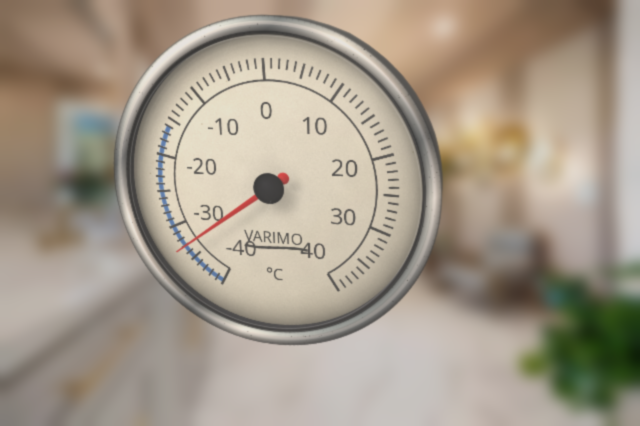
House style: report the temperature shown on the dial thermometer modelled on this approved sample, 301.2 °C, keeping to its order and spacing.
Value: -33 °C
